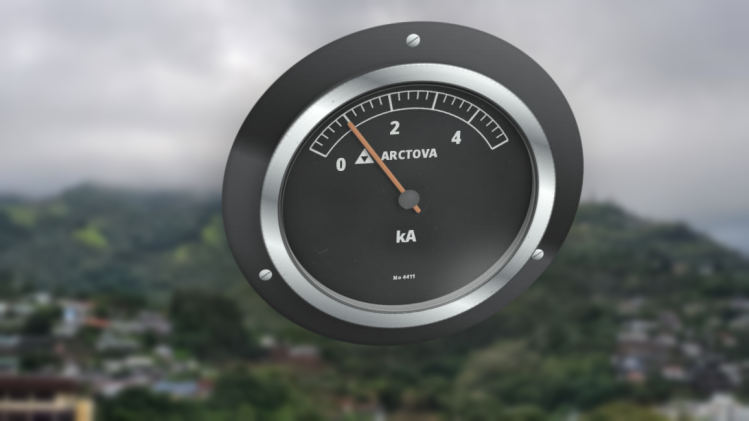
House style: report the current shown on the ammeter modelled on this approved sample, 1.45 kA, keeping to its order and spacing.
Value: 1 kA
